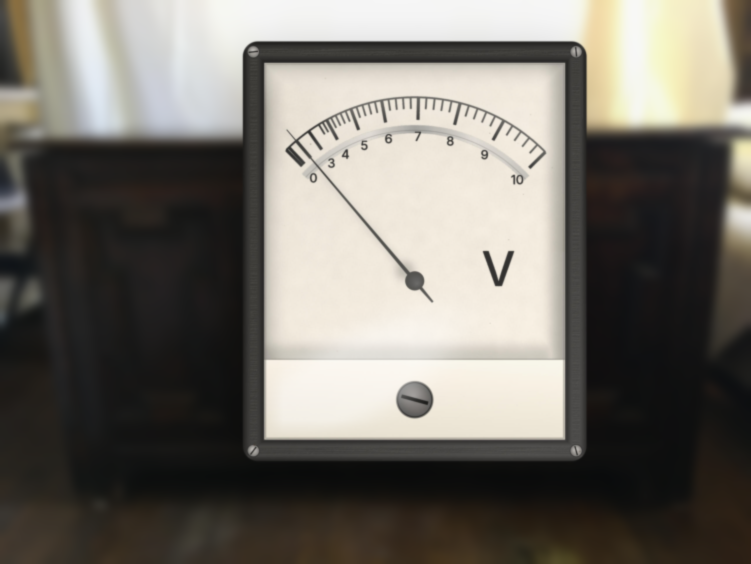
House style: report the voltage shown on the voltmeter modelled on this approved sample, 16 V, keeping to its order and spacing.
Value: 2 V
